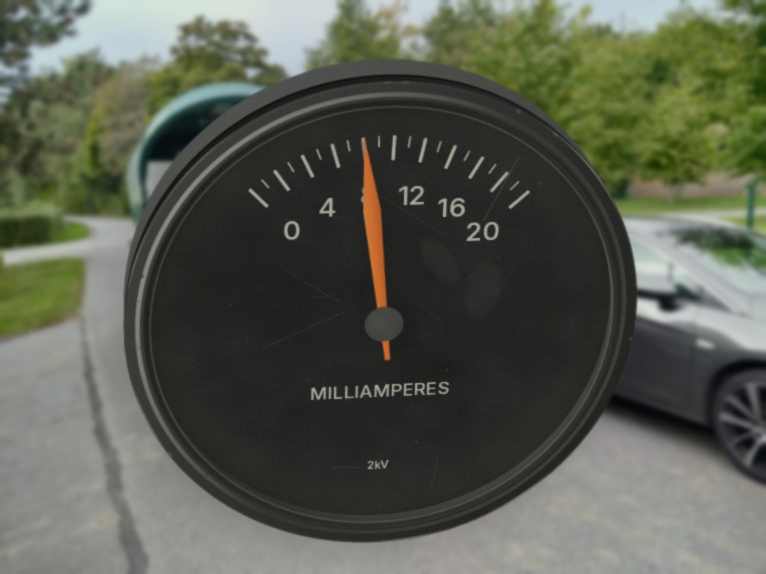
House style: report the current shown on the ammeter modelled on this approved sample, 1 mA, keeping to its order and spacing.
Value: 8 mA
